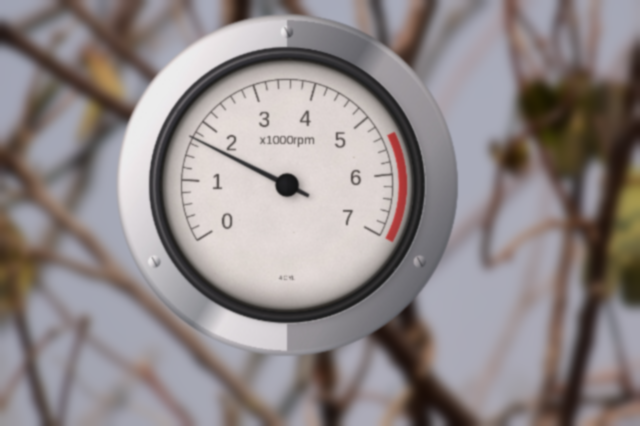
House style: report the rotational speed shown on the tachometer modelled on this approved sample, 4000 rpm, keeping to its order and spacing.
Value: 1700 rpm
